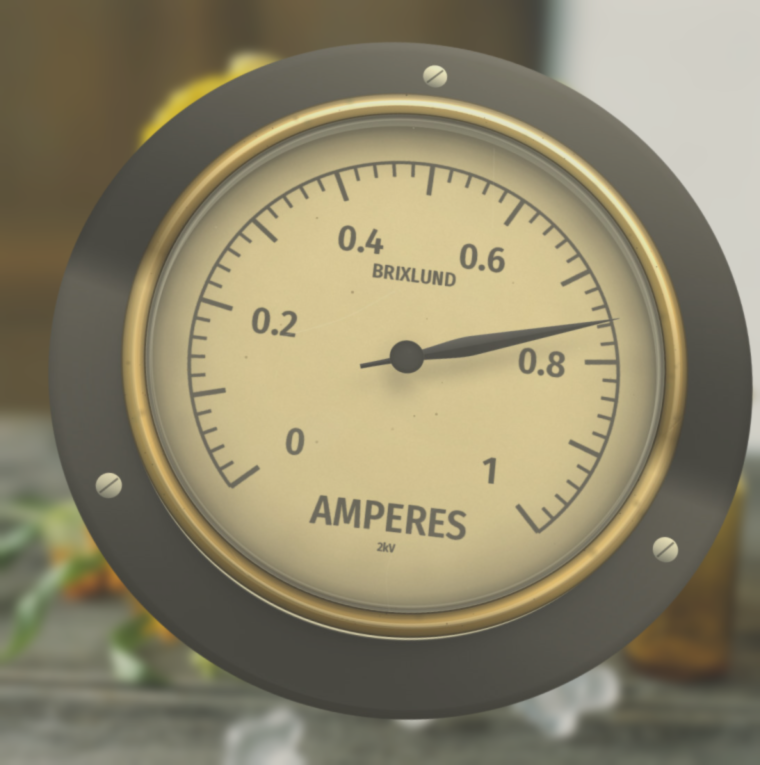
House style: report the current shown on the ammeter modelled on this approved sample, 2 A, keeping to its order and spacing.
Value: 0.76 A
